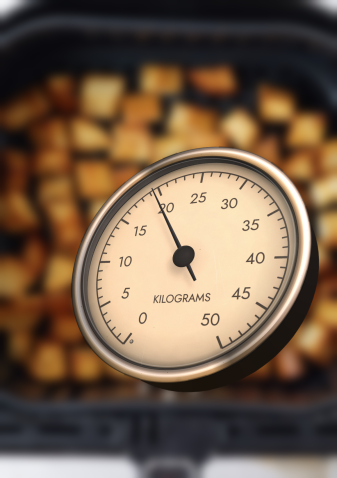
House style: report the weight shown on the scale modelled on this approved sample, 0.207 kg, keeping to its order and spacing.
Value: 19.5 kg
